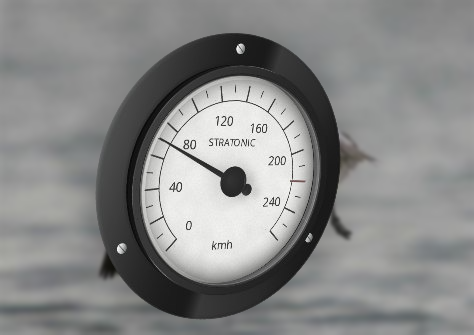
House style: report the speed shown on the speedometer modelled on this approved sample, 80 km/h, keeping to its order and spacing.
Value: 70 km/h
